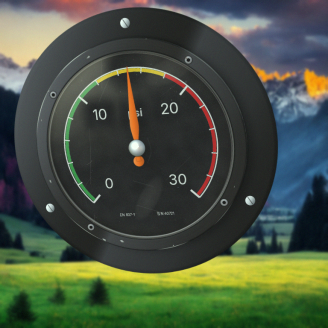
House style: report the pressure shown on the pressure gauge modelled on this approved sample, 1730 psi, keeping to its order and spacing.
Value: 15 psi
